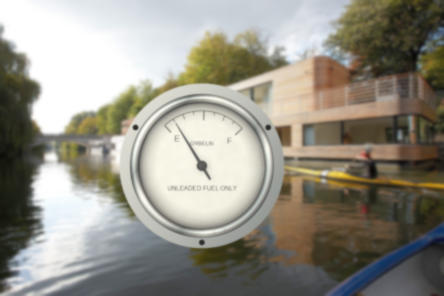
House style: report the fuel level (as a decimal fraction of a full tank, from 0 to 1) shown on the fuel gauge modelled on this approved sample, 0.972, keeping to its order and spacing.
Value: 0.125
